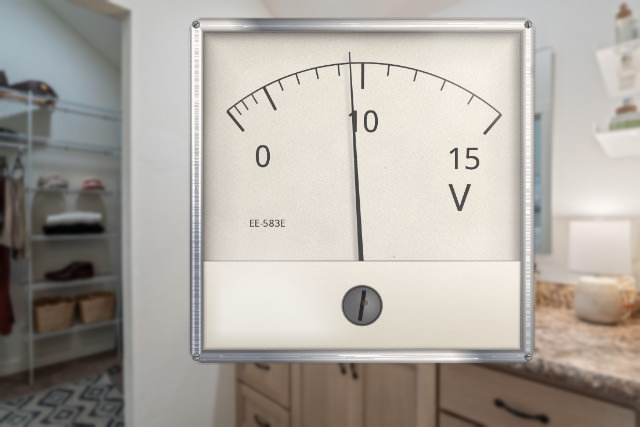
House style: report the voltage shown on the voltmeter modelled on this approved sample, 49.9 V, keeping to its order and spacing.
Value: 9.5 V
